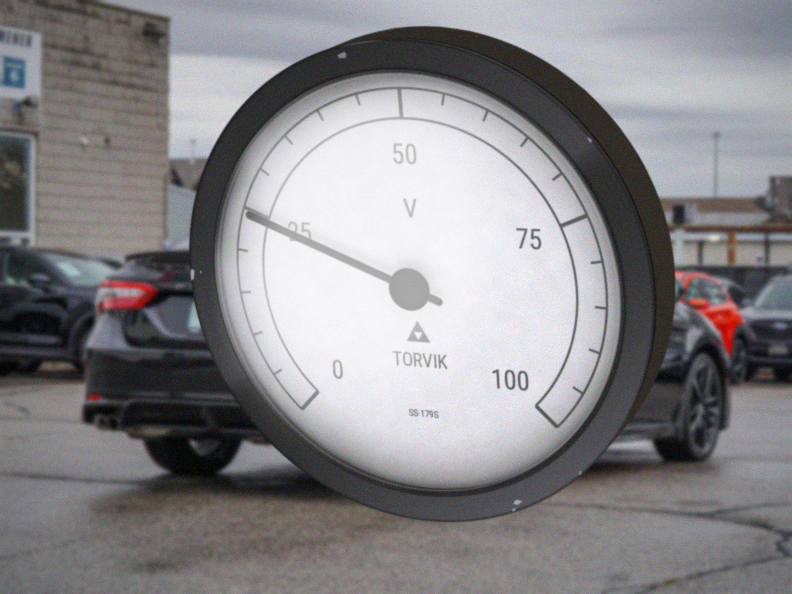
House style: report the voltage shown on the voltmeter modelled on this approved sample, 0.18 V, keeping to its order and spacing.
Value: 25 V
